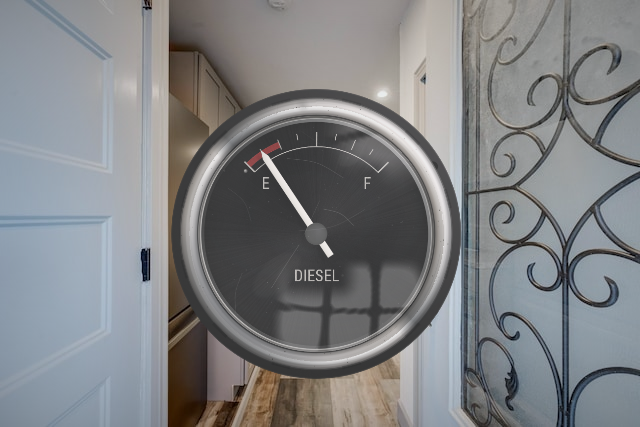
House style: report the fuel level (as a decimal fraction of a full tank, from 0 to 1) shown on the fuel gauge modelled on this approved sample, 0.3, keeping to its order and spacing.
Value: 0.125
